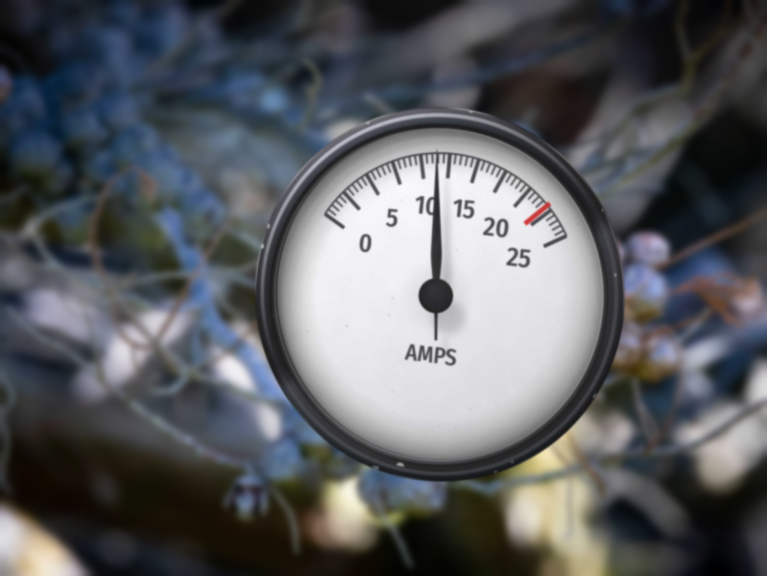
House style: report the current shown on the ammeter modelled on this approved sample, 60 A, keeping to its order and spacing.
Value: 11.5 A
